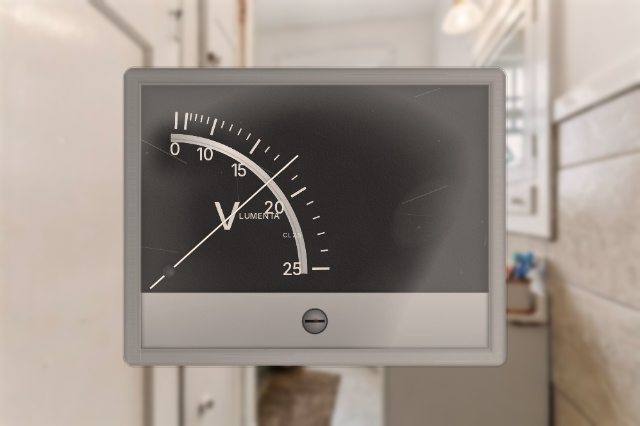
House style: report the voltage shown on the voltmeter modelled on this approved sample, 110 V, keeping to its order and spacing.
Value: 18 V
